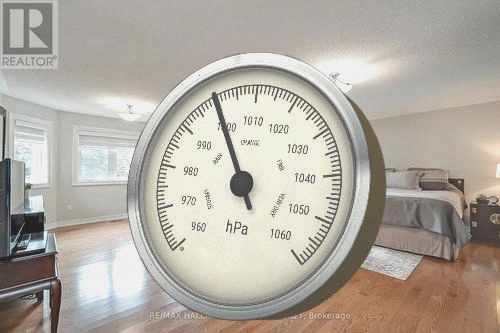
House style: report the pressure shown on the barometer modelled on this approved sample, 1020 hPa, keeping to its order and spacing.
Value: 1000 hPa
